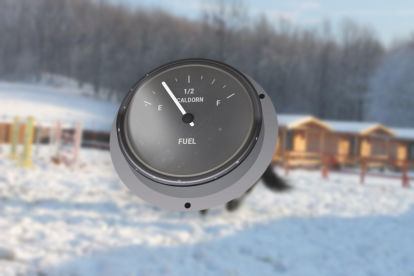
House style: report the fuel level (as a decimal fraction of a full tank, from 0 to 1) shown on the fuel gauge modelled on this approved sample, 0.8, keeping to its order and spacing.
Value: 0.25
